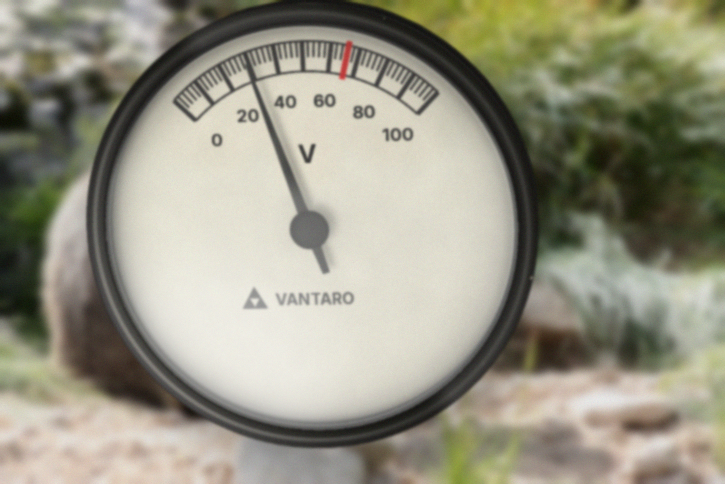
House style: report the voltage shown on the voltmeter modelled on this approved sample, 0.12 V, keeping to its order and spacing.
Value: 30 V
